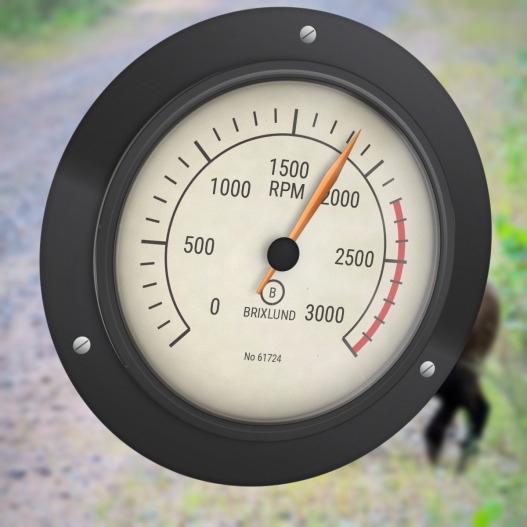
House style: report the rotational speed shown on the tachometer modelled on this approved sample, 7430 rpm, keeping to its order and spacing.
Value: 1800 rpm
